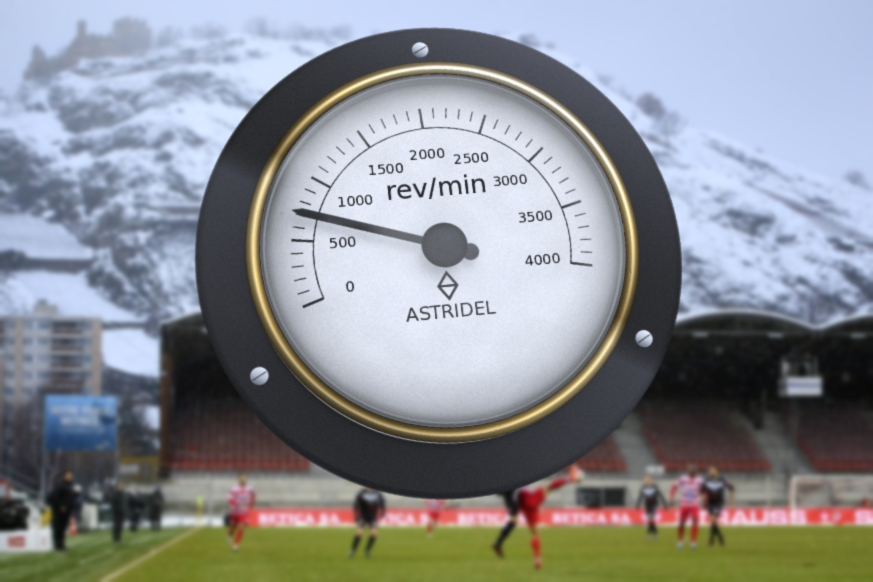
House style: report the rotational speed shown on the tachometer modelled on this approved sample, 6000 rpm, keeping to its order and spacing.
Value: 700 rpm
